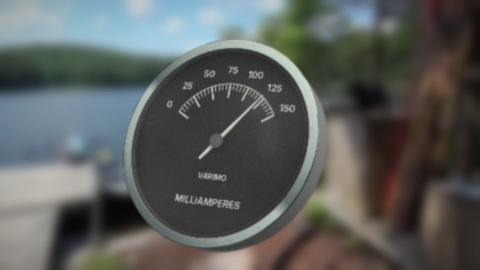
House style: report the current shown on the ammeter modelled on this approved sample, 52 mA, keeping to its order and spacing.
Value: 125 mA
